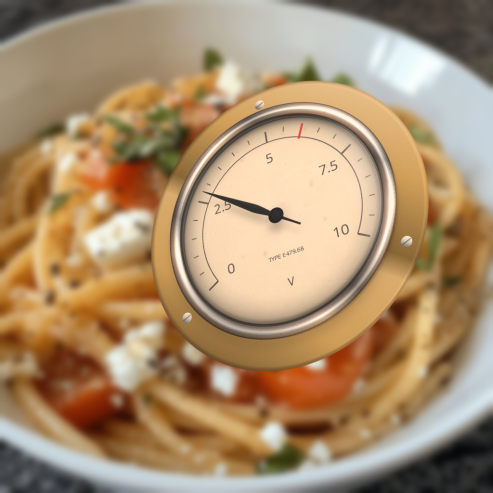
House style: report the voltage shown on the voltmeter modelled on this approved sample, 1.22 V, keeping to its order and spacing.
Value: 2.75 V
